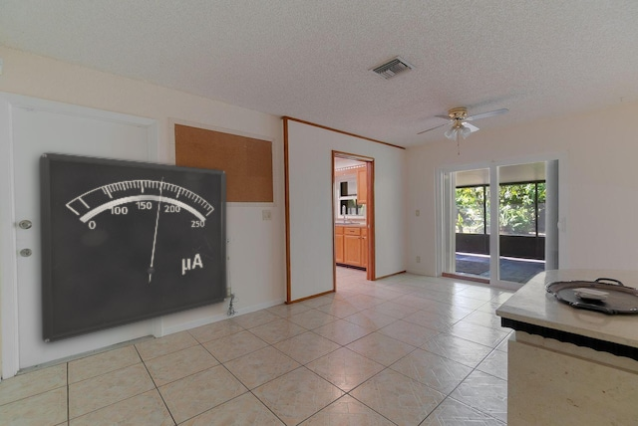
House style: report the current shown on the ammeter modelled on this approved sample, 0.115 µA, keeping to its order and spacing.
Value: 175 µA
